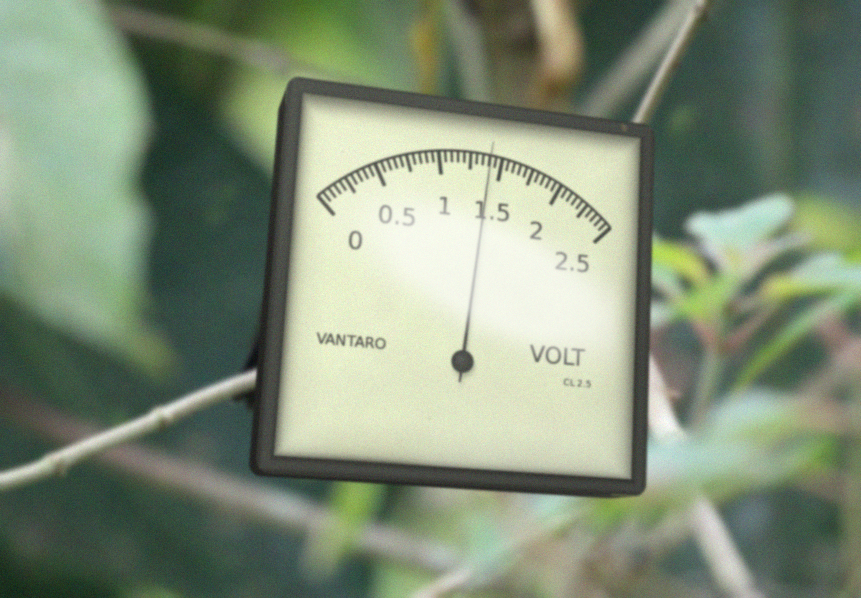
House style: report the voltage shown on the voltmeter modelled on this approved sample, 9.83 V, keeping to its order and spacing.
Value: 1.4 V
